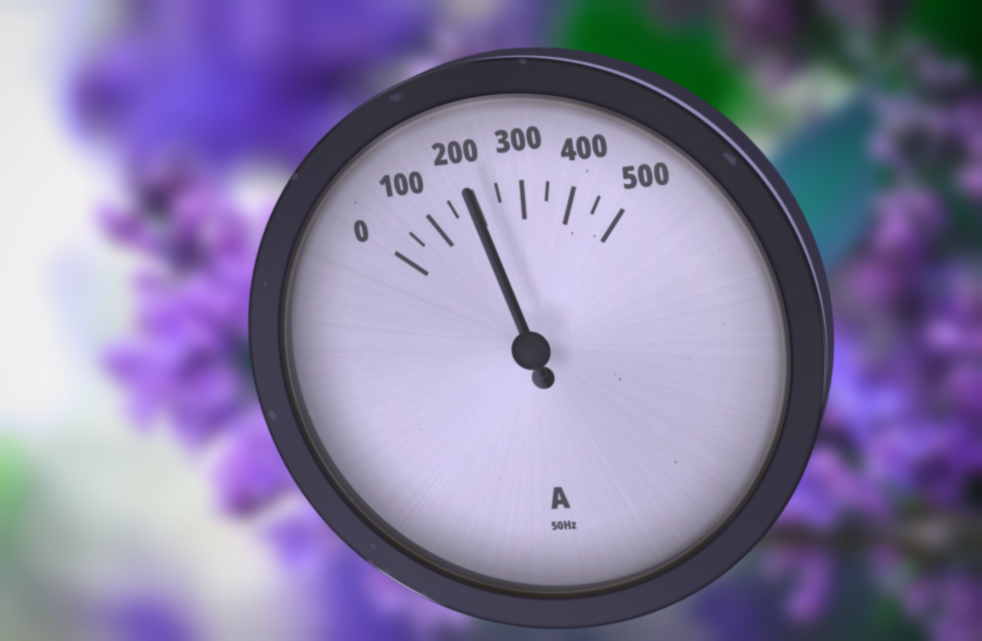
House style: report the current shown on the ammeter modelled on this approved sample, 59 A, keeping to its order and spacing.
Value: 200 A
